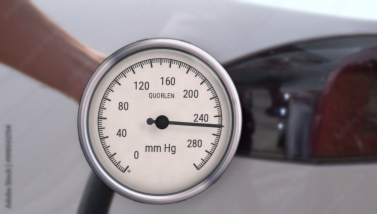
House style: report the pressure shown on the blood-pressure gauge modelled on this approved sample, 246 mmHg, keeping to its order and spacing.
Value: 250 mmHg
